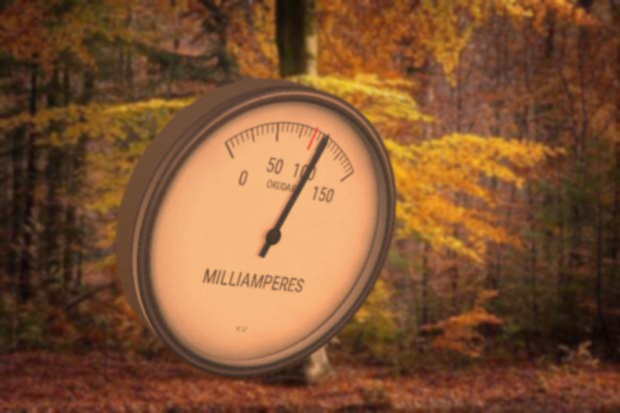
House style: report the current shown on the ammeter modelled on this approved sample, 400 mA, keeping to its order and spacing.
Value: 100 mA
